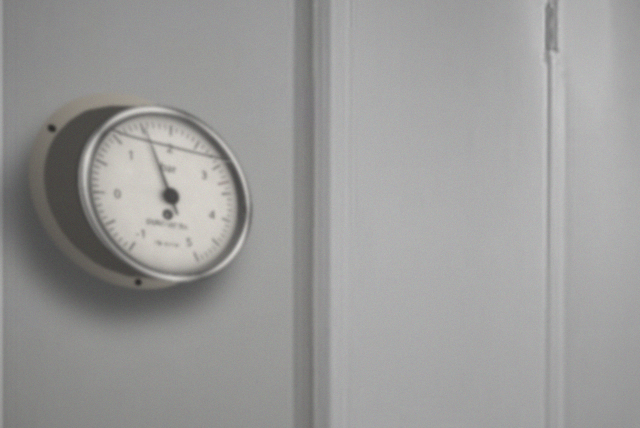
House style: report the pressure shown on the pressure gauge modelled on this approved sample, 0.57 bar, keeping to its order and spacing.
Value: 1.5 bar
